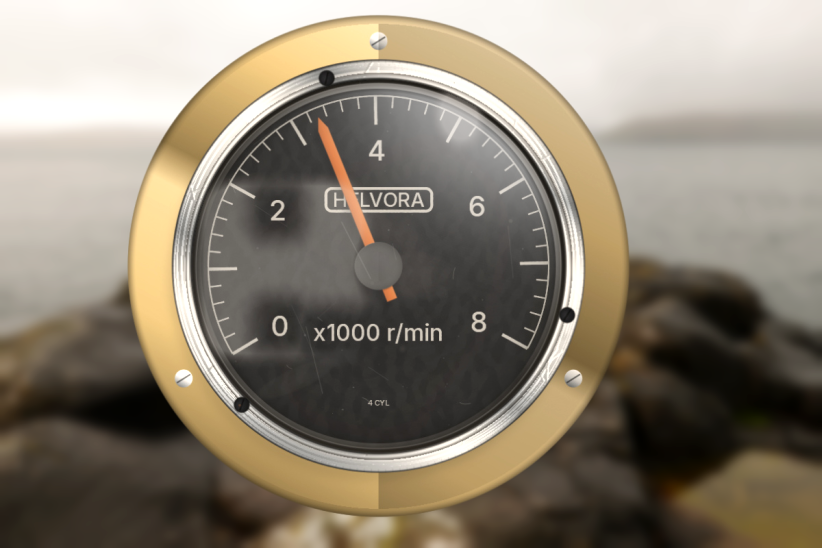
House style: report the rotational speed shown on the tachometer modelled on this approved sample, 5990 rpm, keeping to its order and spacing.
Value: 3300 rpm
